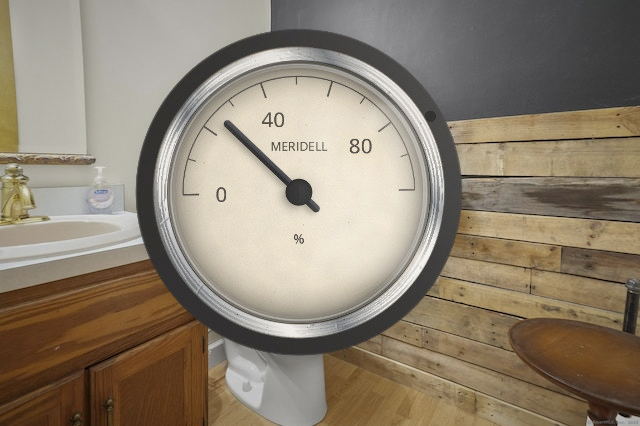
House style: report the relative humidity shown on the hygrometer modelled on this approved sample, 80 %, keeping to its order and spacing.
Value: 25 %
